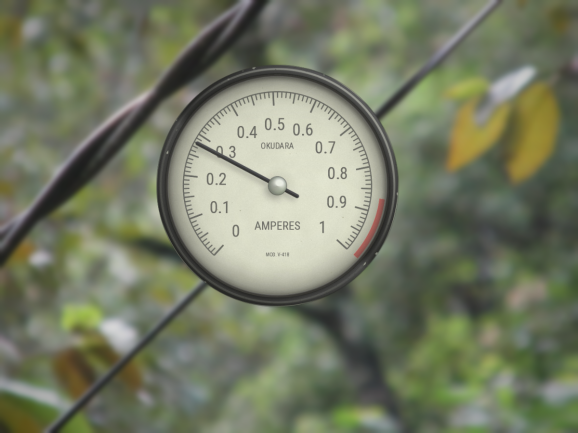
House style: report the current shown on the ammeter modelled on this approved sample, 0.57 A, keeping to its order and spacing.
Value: 0.28 A
